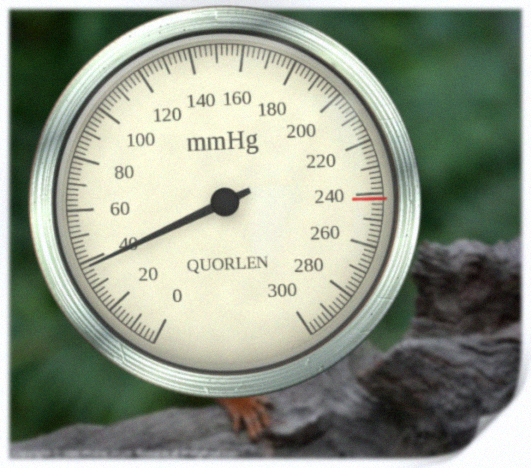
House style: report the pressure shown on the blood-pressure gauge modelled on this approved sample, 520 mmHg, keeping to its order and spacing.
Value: 38 mmHg
